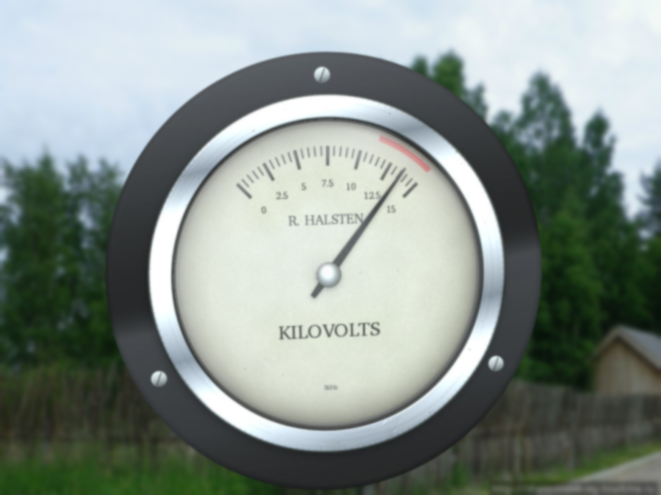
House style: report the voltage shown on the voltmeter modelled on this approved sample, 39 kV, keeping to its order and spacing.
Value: 13.5 kV
